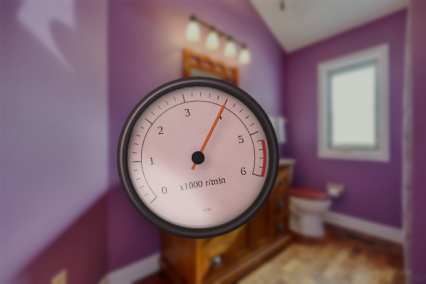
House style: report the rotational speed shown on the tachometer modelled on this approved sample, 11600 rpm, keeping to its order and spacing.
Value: 4000 rpm
